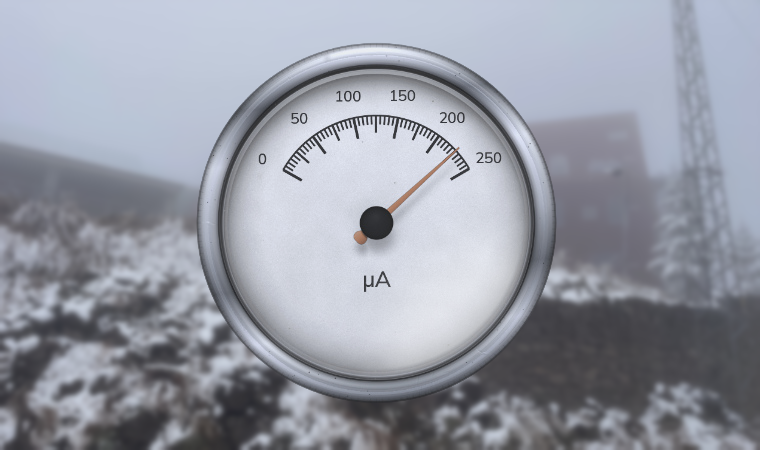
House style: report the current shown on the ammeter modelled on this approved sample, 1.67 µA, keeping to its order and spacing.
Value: 225 µA
